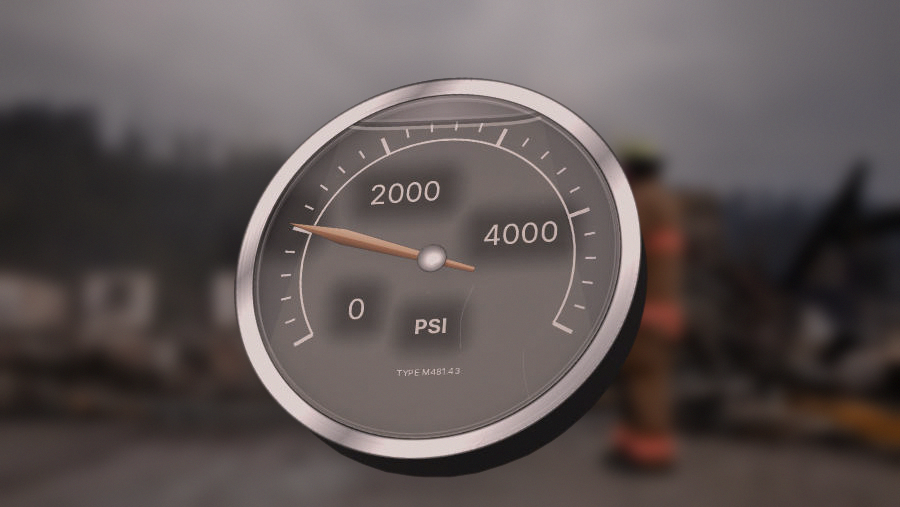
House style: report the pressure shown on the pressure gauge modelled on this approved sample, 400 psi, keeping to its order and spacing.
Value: 1000 psi
